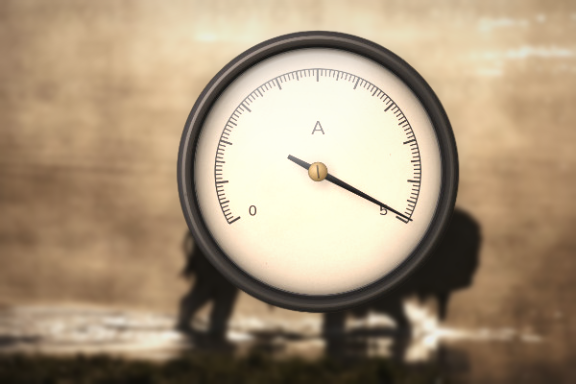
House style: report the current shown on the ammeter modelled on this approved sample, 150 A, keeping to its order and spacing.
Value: 4.95 A
